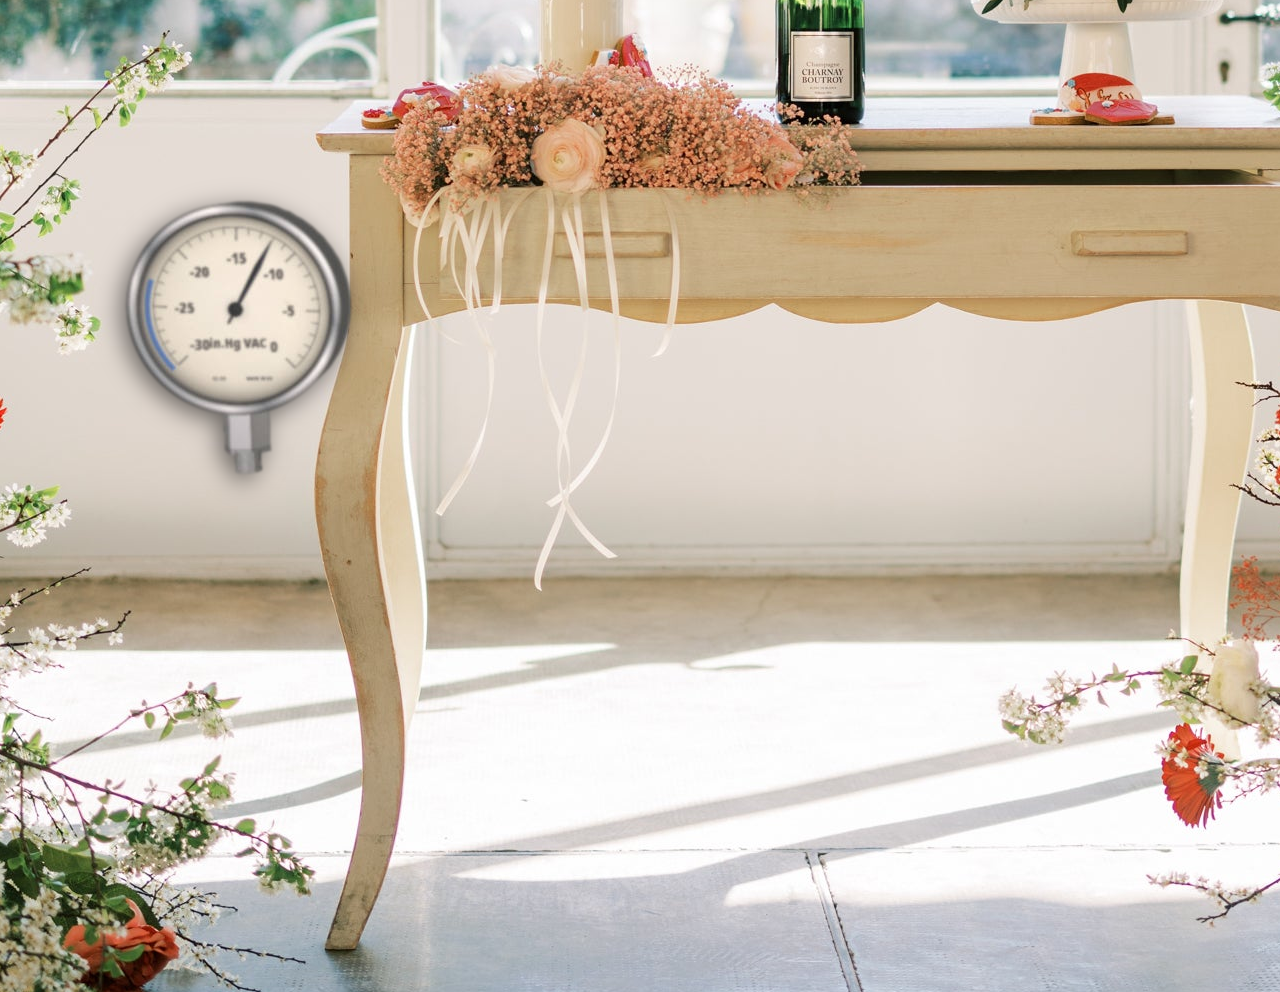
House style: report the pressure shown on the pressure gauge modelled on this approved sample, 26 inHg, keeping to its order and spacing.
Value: -12 inHg
